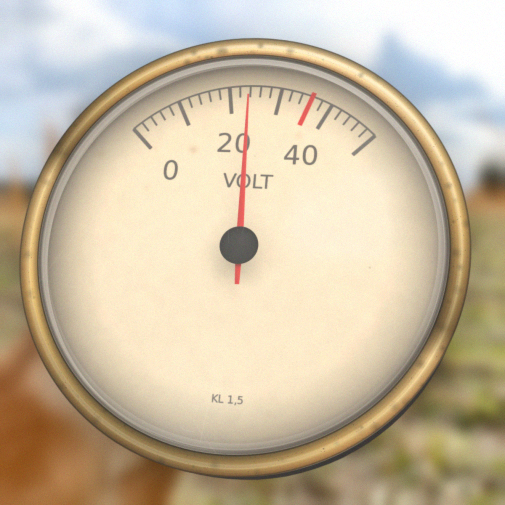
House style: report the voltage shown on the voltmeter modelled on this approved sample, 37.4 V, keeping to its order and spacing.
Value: 24 V
